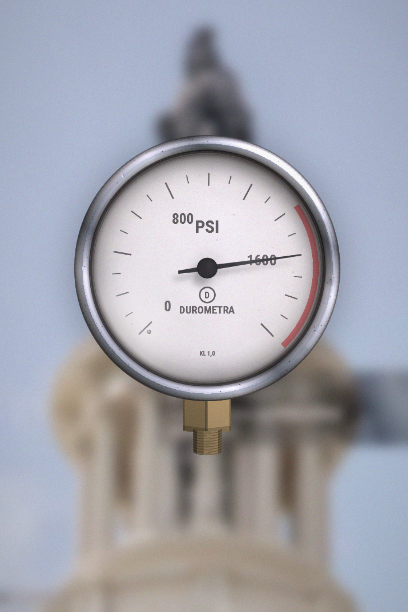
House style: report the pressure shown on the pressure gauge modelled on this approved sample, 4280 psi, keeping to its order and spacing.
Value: 1600 psi
